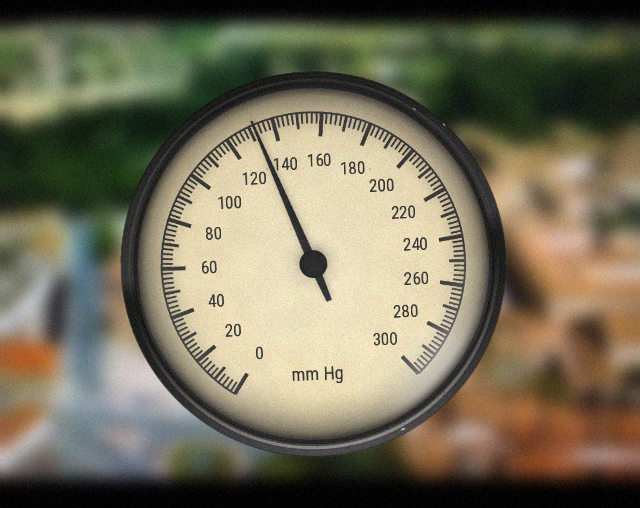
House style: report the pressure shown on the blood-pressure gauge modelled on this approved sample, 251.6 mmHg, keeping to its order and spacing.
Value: 132 mmHg
